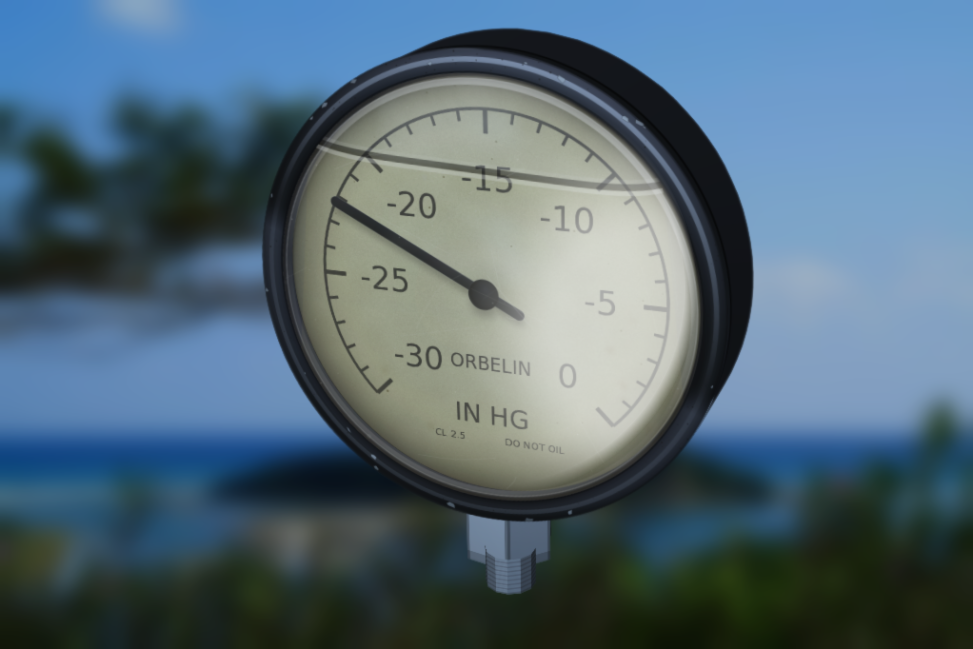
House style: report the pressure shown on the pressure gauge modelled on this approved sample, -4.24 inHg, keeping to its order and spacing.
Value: -22 inHg
